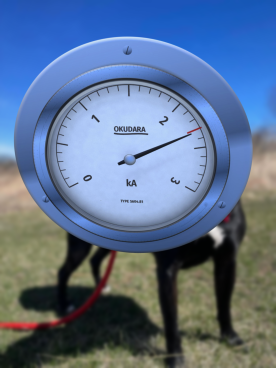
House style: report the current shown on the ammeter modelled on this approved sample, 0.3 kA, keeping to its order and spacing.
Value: 2.3 kA
